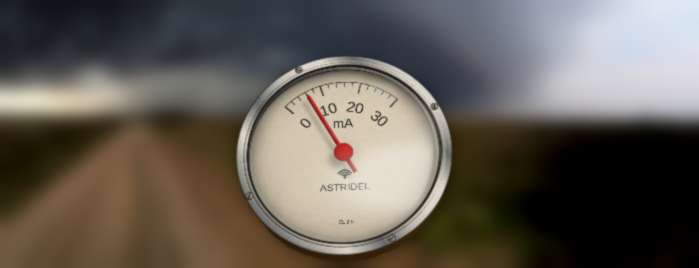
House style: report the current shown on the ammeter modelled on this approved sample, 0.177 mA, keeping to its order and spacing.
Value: 6 mA
